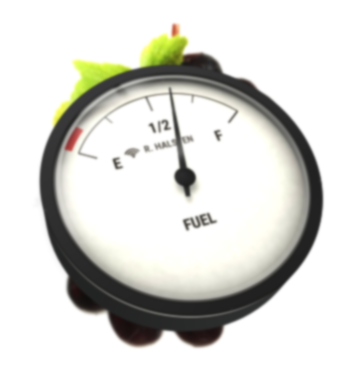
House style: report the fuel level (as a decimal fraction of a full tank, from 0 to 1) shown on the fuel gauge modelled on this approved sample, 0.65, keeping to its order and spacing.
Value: 0.625
